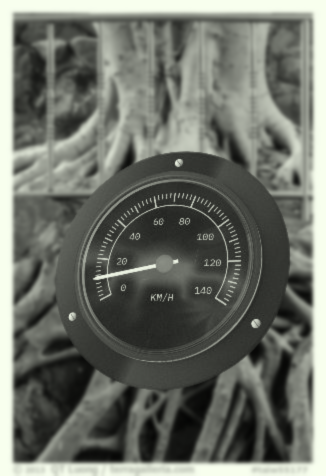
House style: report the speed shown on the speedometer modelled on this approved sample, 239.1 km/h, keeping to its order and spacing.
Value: 10 km/h
